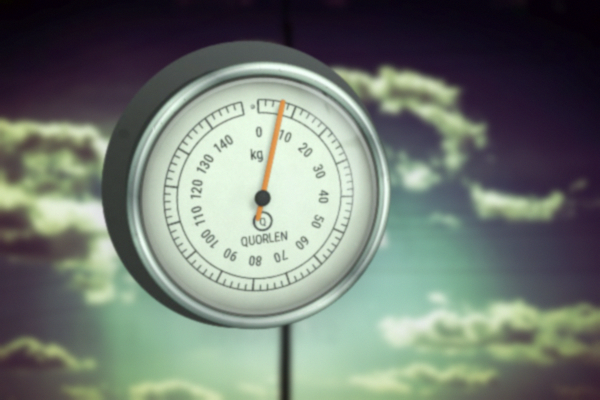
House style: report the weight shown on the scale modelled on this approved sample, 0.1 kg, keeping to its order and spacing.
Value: 6 kg
